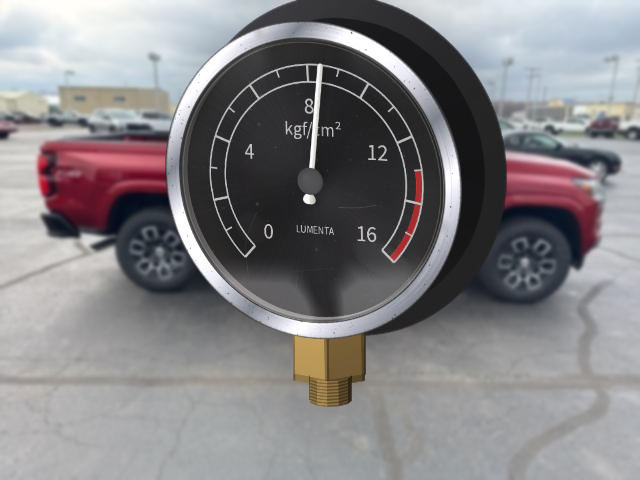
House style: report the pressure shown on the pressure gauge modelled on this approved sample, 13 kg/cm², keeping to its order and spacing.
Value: 8.5 kg/cm²
